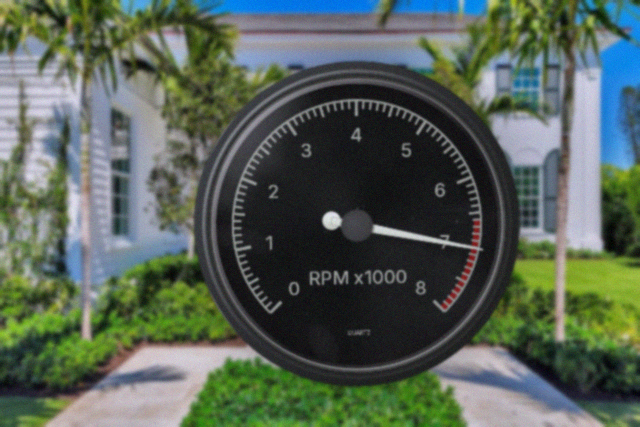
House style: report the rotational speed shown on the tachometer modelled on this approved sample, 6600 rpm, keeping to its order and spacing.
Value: 7000 rpm
